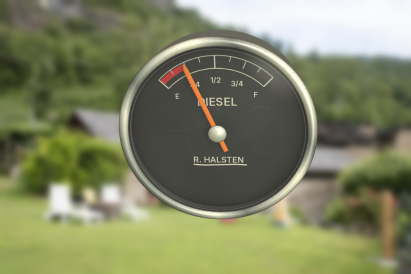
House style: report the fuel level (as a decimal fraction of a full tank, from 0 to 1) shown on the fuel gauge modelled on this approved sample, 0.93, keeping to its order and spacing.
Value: 0.25
